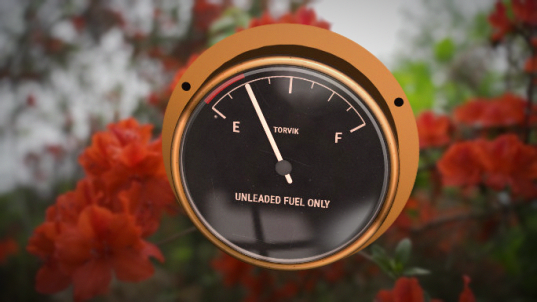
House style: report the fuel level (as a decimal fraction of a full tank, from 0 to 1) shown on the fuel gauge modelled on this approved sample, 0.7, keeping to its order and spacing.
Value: 0.25
